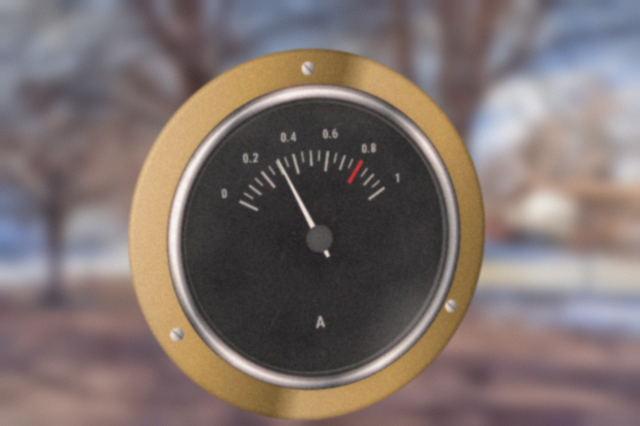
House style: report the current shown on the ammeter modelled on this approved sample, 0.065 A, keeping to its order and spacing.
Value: 0.3 A
